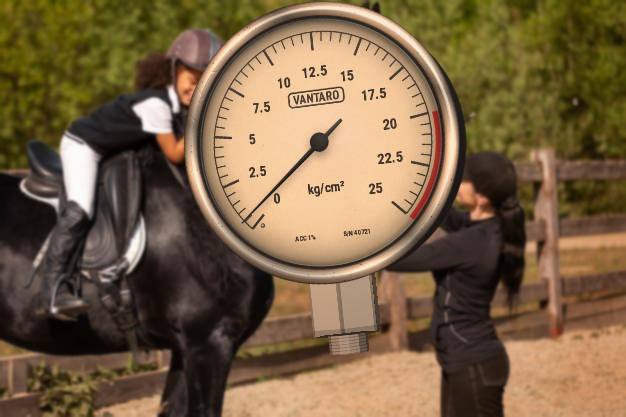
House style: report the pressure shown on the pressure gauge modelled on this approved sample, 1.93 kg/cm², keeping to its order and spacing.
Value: 0.5 kg/cm²
